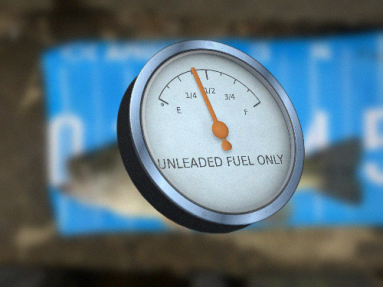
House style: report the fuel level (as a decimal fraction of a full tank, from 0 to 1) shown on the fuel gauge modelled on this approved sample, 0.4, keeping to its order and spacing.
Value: 0.375
